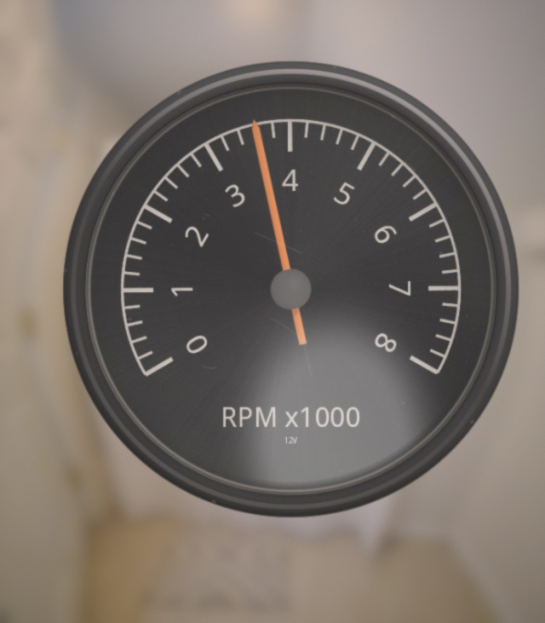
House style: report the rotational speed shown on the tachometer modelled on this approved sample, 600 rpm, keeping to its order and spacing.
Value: 3600 rpm
